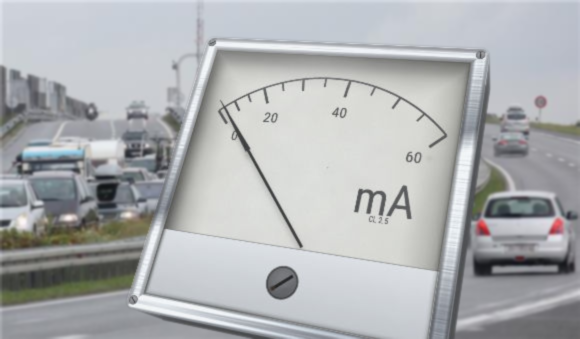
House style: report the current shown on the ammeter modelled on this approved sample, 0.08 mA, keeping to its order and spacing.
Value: 5 mA
